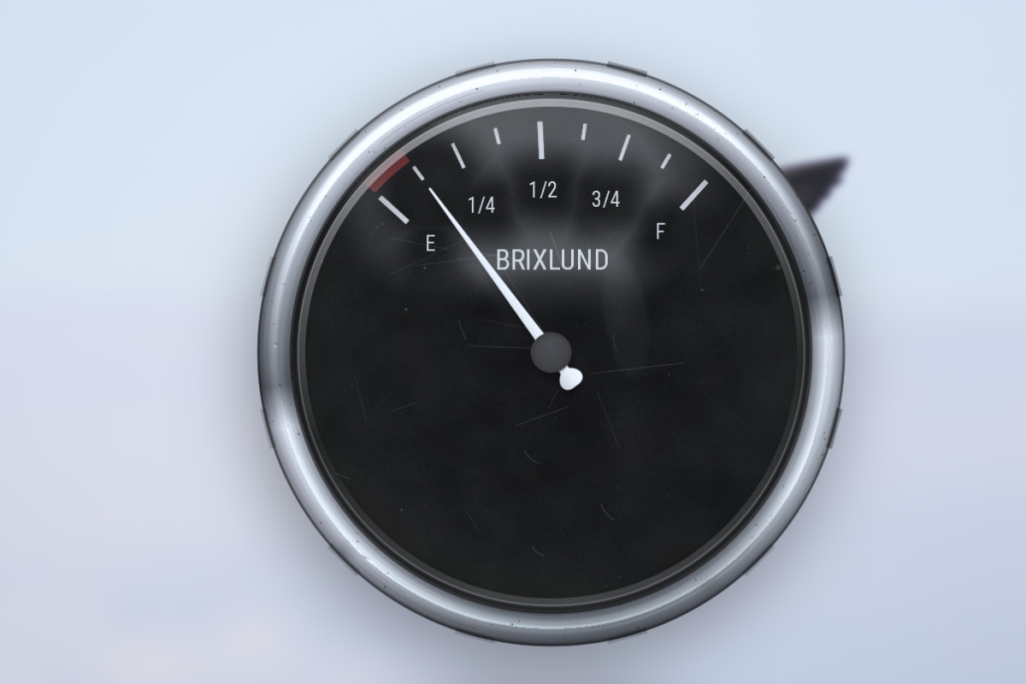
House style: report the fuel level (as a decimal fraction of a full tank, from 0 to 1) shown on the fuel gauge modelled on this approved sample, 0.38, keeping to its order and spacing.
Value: 0.125
